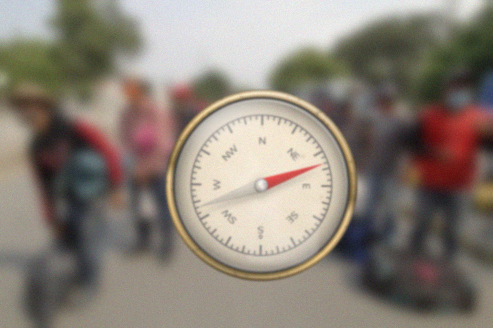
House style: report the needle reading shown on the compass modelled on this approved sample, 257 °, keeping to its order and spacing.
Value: 70 °
